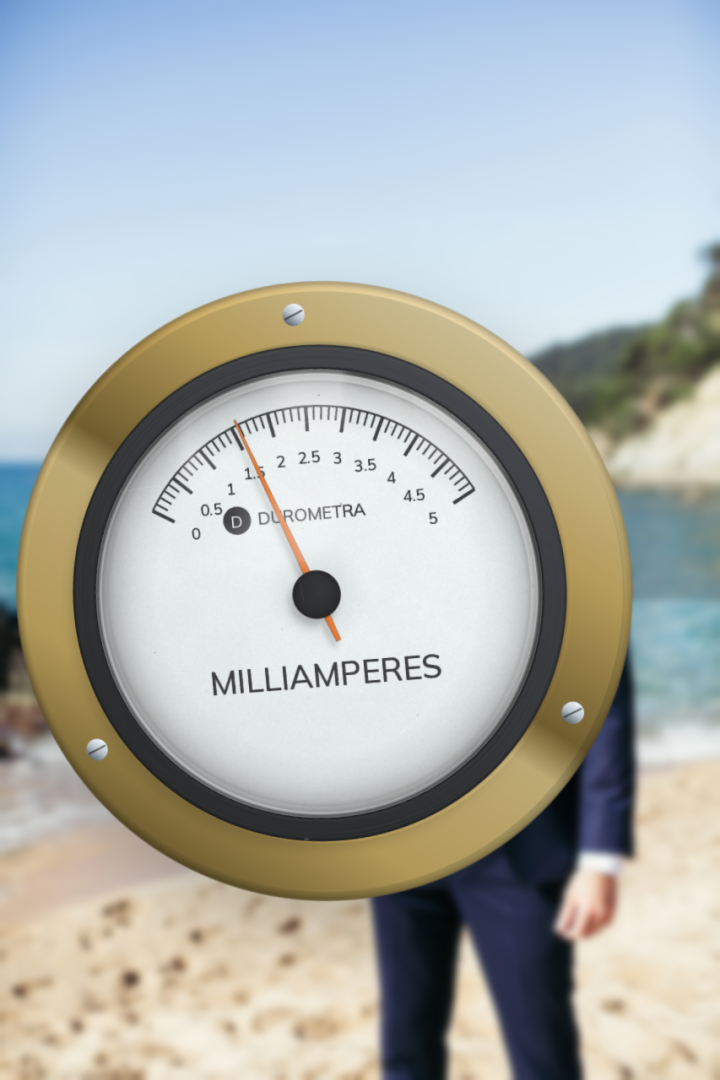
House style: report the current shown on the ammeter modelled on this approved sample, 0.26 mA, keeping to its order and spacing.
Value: 1.6 mA
